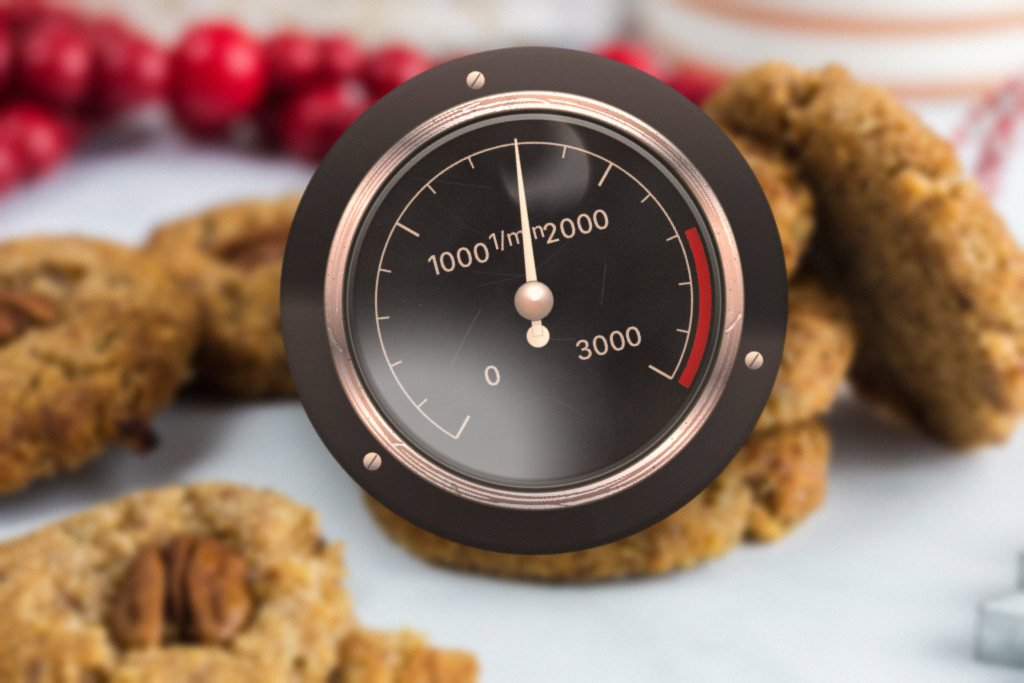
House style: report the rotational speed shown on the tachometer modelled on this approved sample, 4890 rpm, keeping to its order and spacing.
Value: 1600 rpm
